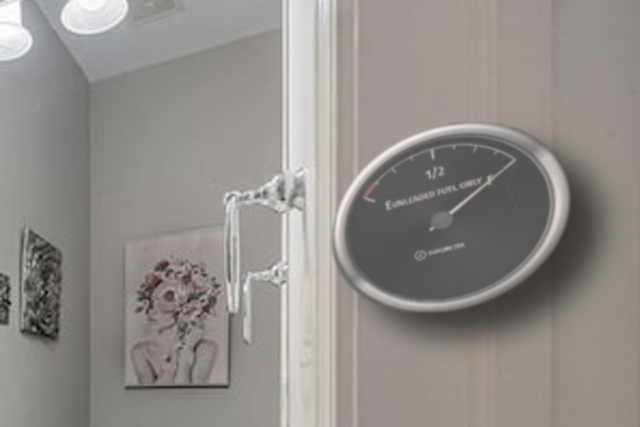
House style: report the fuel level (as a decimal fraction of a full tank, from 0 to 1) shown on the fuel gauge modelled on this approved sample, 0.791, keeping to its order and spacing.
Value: 1
